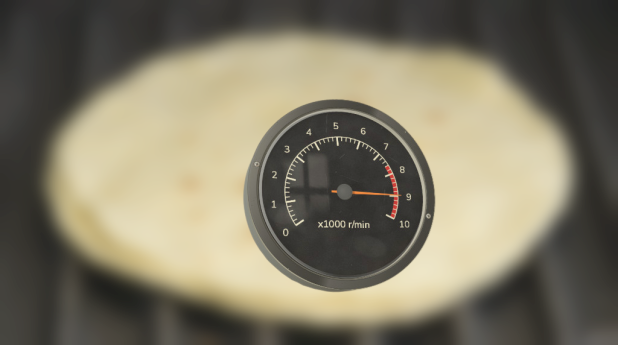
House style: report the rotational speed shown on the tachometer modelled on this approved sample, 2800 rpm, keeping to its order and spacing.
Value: 9000 rpm
